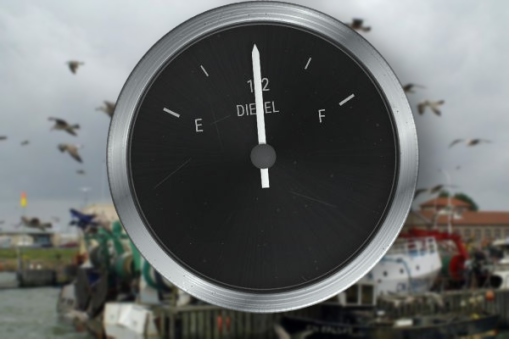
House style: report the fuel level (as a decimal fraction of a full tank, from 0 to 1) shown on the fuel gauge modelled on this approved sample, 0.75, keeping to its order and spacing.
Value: 0.5
